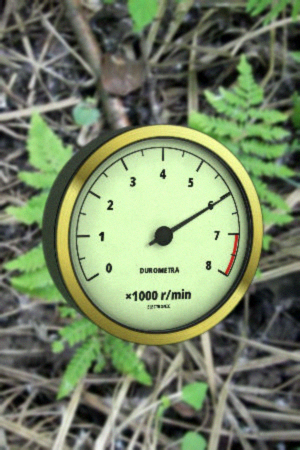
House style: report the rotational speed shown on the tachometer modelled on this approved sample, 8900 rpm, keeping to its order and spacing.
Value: 6000 rpm
